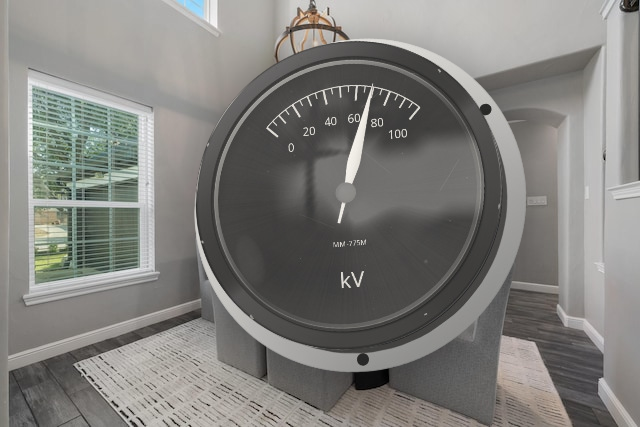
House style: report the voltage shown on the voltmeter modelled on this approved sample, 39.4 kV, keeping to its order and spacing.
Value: 70 kV
